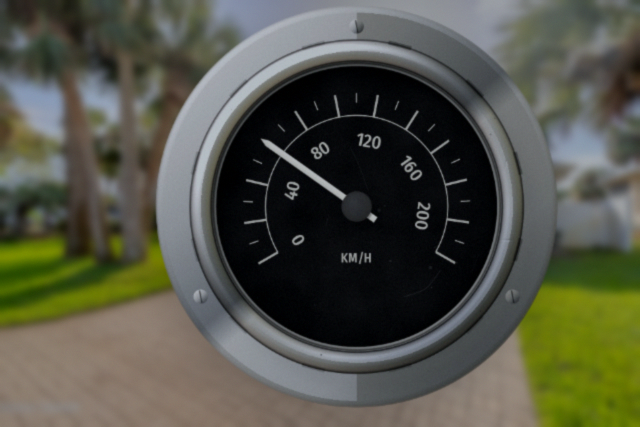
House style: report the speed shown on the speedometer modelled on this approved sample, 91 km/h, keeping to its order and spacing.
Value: 60 km/h
